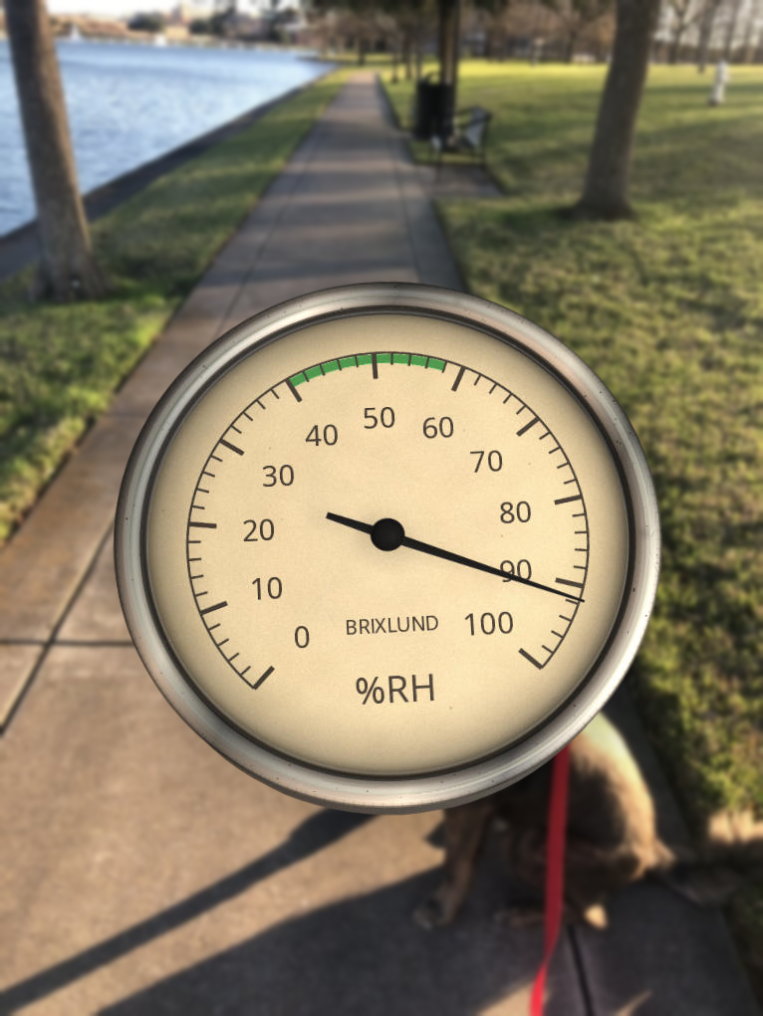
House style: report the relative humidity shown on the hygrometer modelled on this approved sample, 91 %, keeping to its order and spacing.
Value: 92 %
